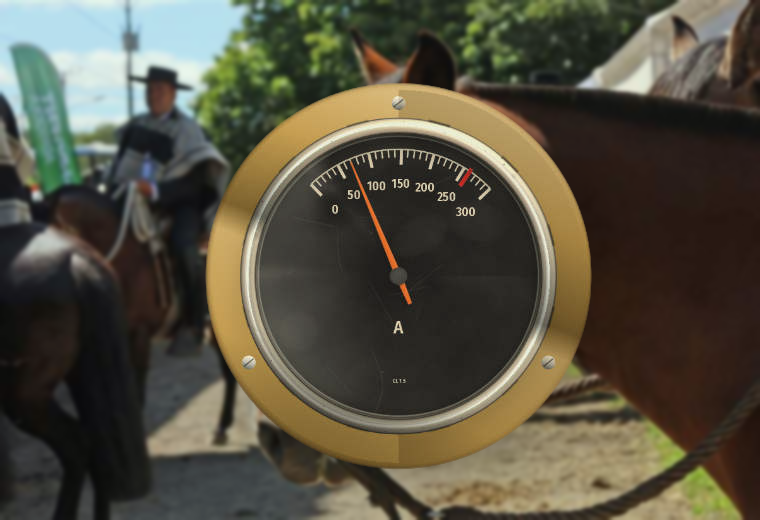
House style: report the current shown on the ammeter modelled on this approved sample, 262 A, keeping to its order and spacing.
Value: 70 A
